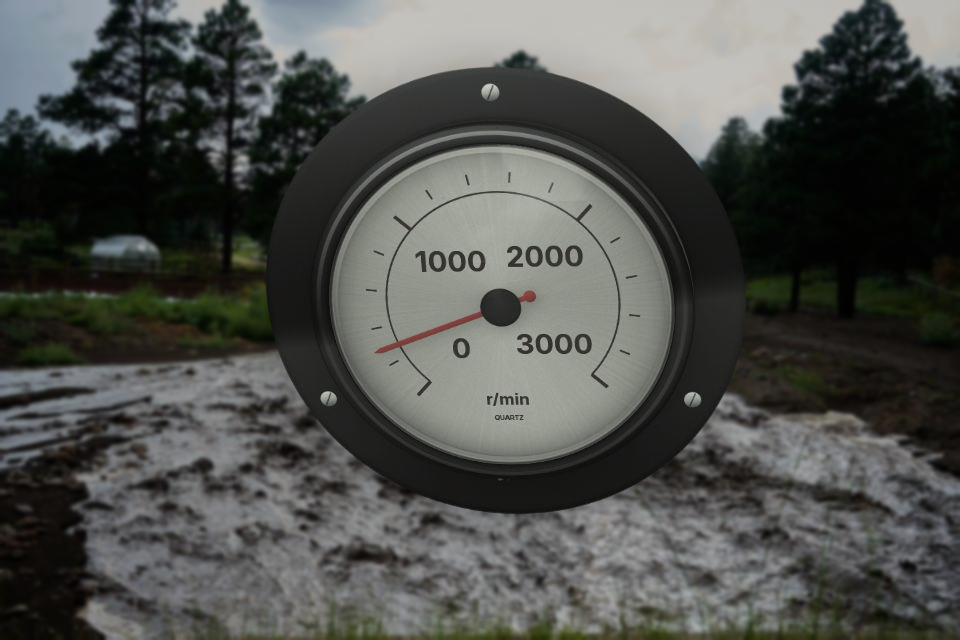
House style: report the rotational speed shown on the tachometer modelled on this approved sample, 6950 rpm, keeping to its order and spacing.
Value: 300 rpm
